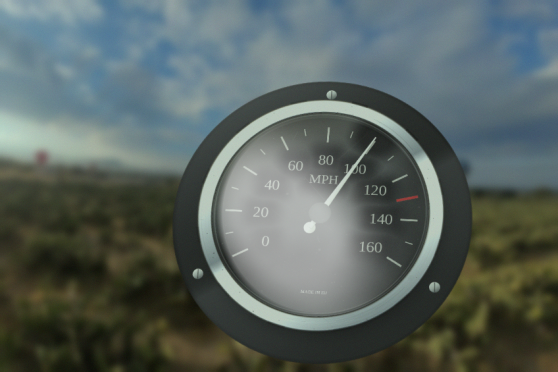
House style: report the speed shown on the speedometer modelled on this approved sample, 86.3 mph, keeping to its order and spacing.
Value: 100 mph
